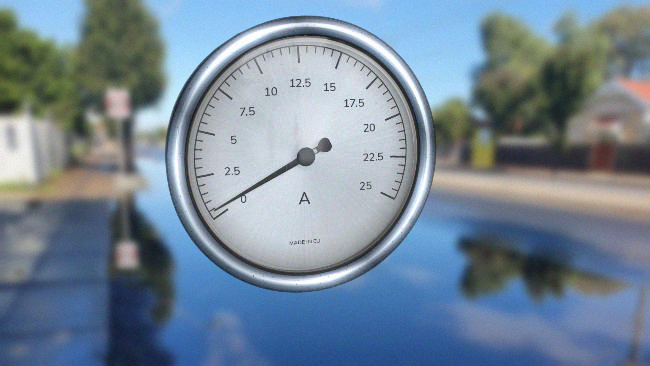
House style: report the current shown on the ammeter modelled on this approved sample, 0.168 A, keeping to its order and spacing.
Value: 0.5 A
